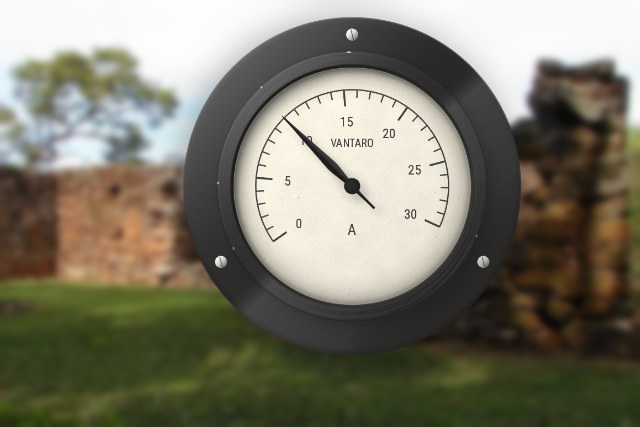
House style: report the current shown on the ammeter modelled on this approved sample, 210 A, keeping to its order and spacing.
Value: 10 A
